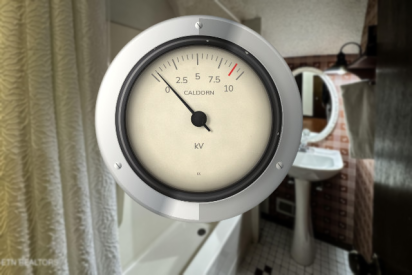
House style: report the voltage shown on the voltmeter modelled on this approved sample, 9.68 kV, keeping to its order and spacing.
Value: 0.5 kV
